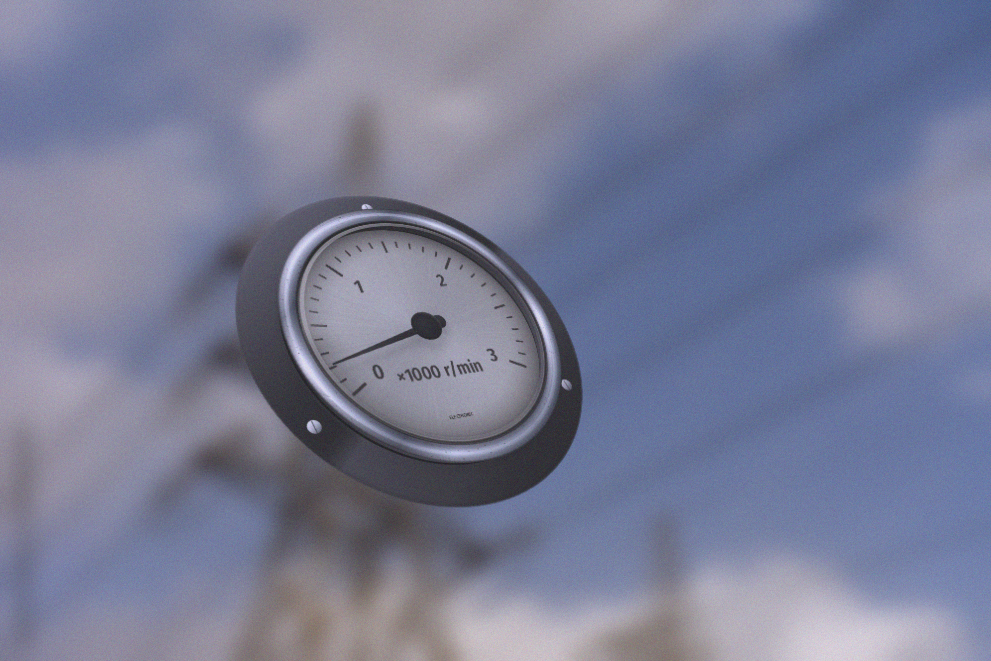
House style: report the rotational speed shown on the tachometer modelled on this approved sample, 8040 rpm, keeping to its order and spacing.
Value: 200 rpm
